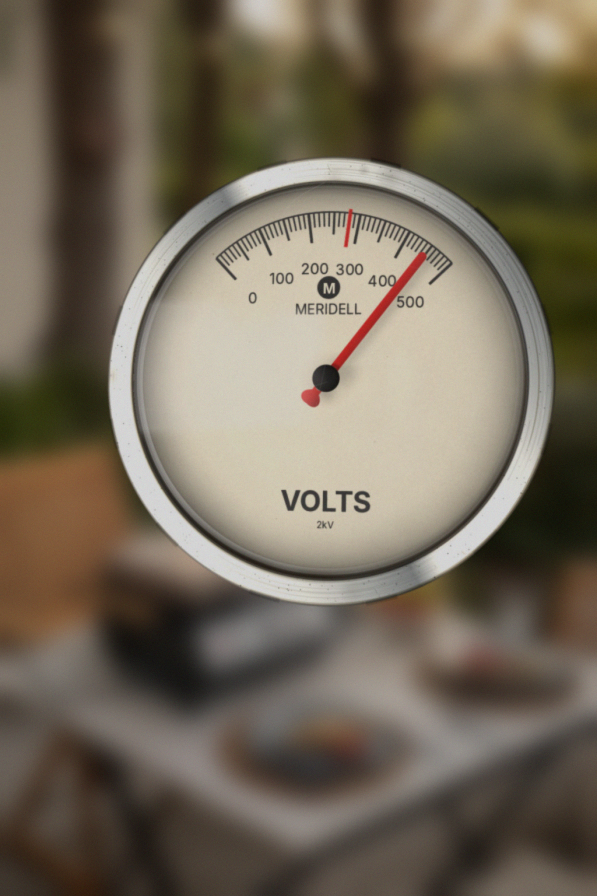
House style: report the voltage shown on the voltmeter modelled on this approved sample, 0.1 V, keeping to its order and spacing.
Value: 450 V
